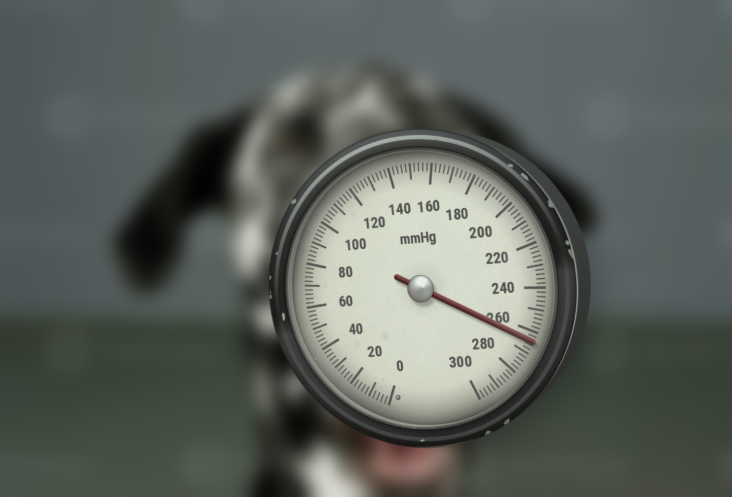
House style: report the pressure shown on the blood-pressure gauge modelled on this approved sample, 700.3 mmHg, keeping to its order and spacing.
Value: 264 mmHg
